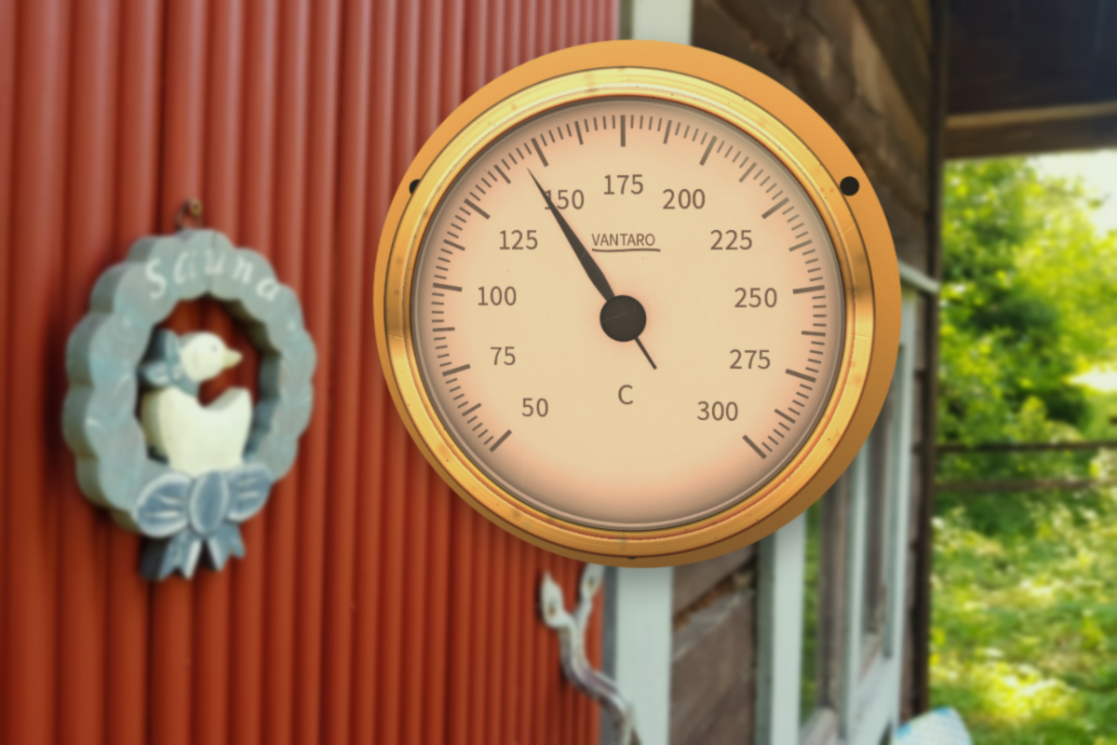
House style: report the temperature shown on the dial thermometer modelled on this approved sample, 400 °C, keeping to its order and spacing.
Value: 145 °C
